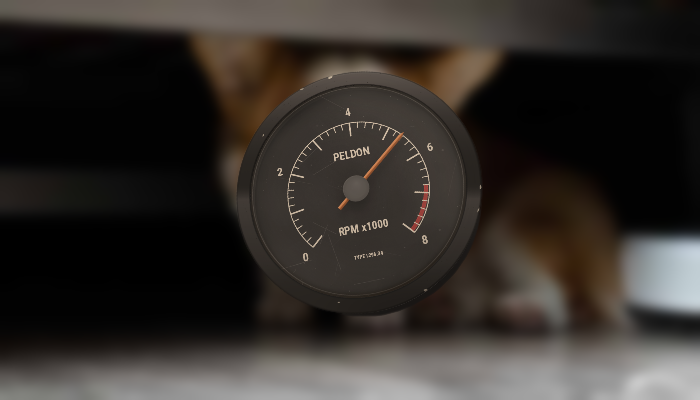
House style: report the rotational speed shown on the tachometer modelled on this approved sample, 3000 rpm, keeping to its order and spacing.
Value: 5400 rpm
